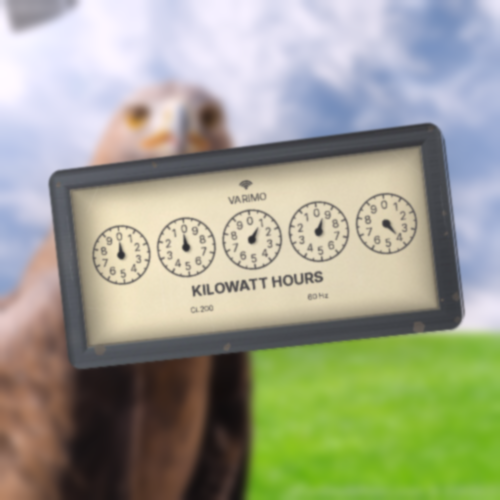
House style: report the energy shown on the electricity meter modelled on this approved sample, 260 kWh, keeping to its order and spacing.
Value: 94 kWh
